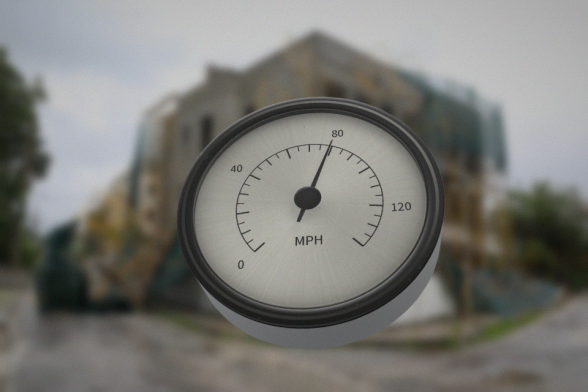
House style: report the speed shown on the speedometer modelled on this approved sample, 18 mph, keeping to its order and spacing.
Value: 80 mph
